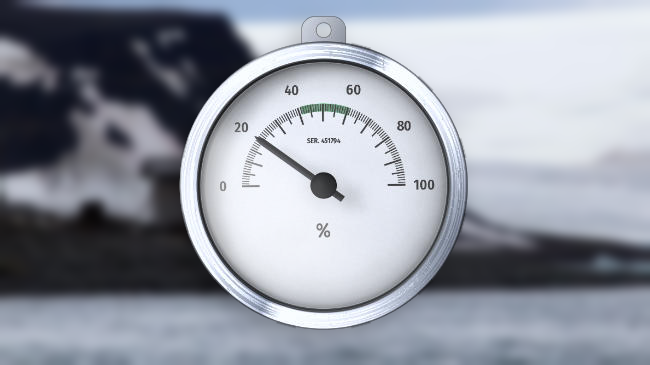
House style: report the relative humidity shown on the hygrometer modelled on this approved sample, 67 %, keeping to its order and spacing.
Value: 20 %
